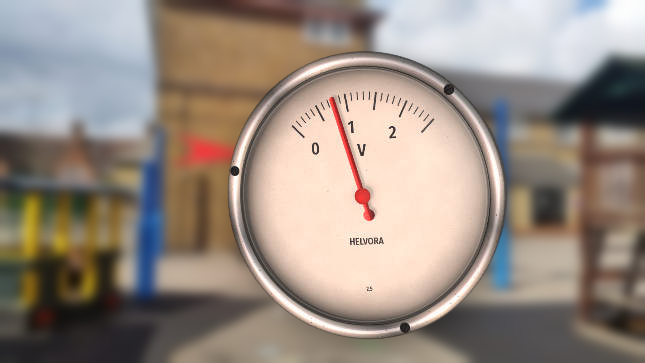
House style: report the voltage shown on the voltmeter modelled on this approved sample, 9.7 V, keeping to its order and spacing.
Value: 0.8 V
